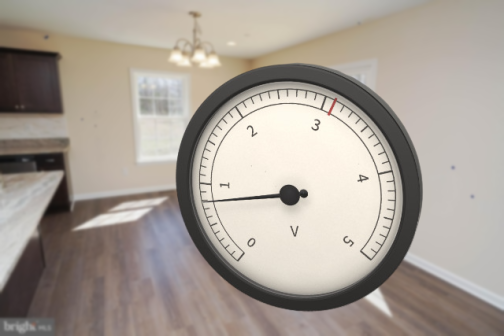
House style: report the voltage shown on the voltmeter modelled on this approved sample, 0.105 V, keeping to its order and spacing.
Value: 0.8 V
